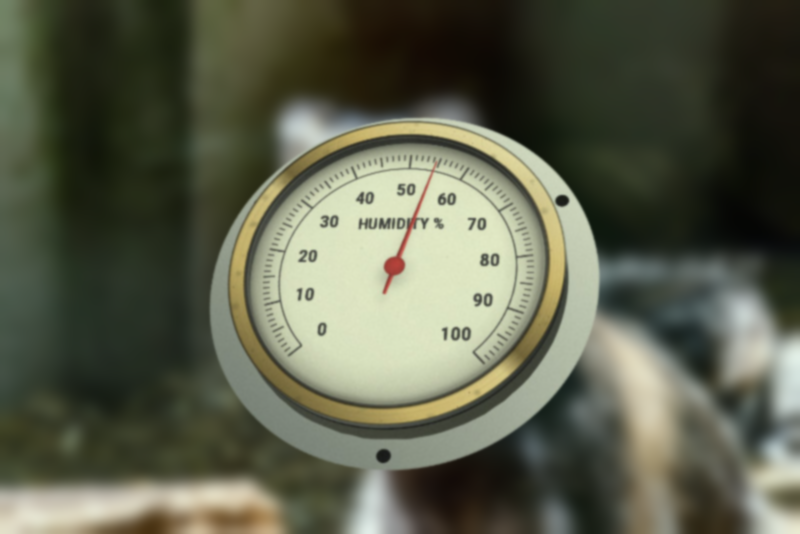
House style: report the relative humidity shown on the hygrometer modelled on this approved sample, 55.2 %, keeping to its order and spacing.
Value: 55 %
